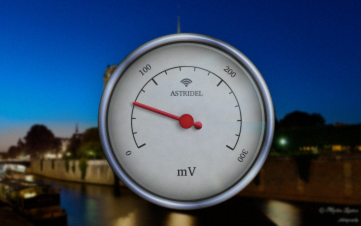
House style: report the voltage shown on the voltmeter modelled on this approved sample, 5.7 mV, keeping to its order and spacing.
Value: 60 mV
